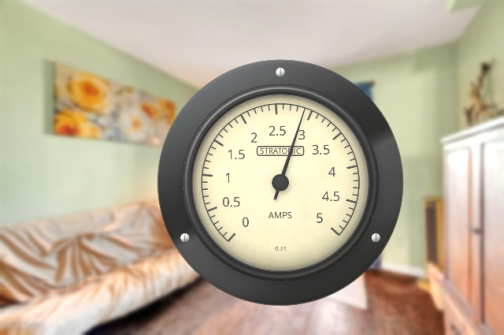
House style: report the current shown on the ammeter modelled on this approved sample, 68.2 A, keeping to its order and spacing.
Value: 2.9 A
